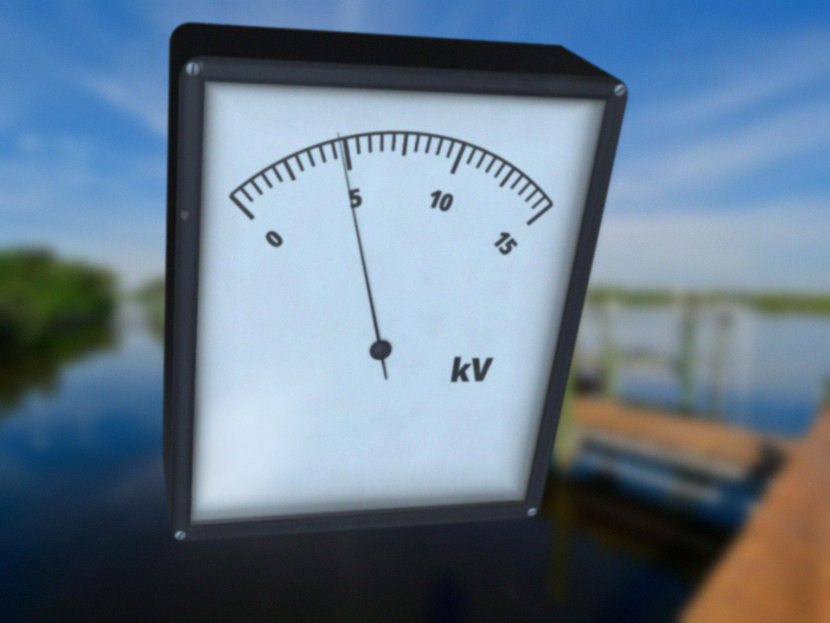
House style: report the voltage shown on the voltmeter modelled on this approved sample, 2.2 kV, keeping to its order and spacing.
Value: 4.75 kV
